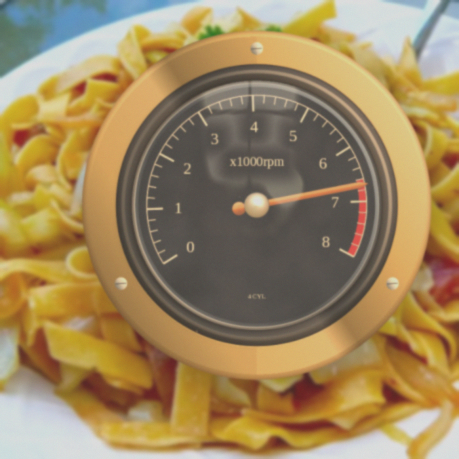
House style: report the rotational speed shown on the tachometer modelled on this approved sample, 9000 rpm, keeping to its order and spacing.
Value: 6700 rpm
